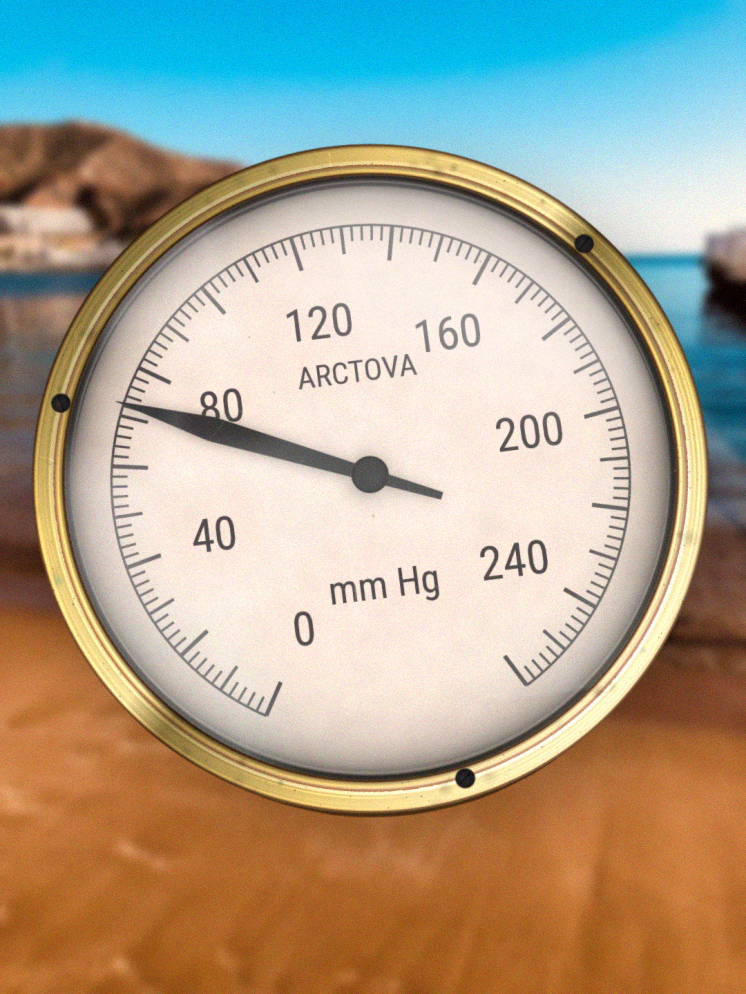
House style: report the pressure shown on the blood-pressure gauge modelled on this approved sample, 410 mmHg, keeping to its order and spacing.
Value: 72 mmHg
